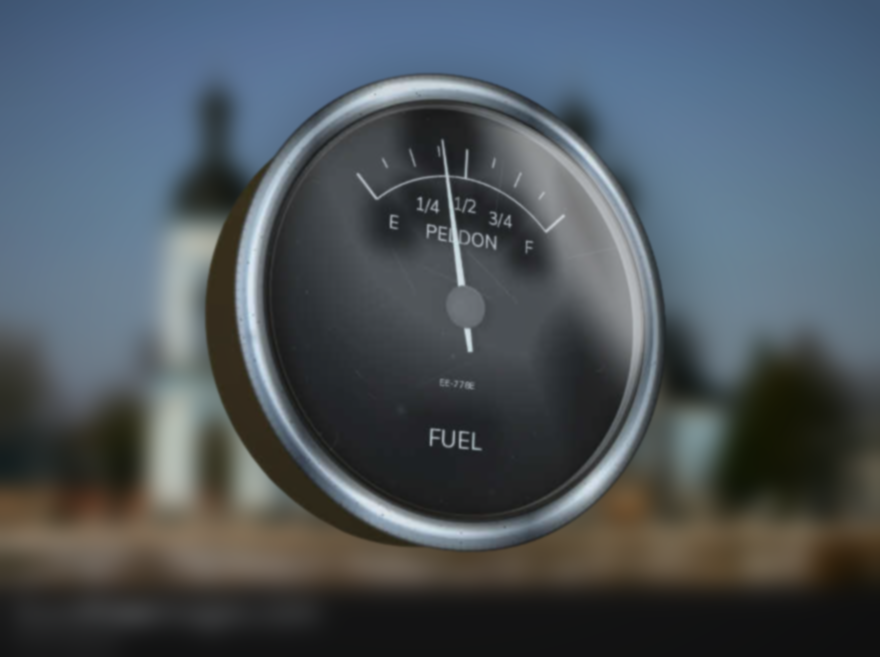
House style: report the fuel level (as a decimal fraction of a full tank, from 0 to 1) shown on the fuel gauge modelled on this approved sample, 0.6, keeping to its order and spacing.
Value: 0.375
